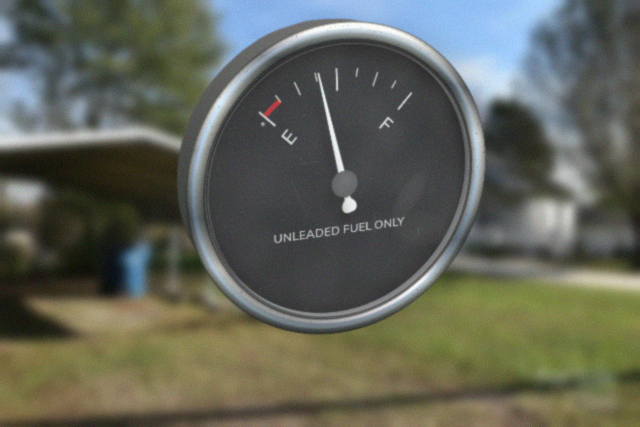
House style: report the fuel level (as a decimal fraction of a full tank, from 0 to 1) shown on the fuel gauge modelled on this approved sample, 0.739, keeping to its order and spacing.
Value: 0.375
